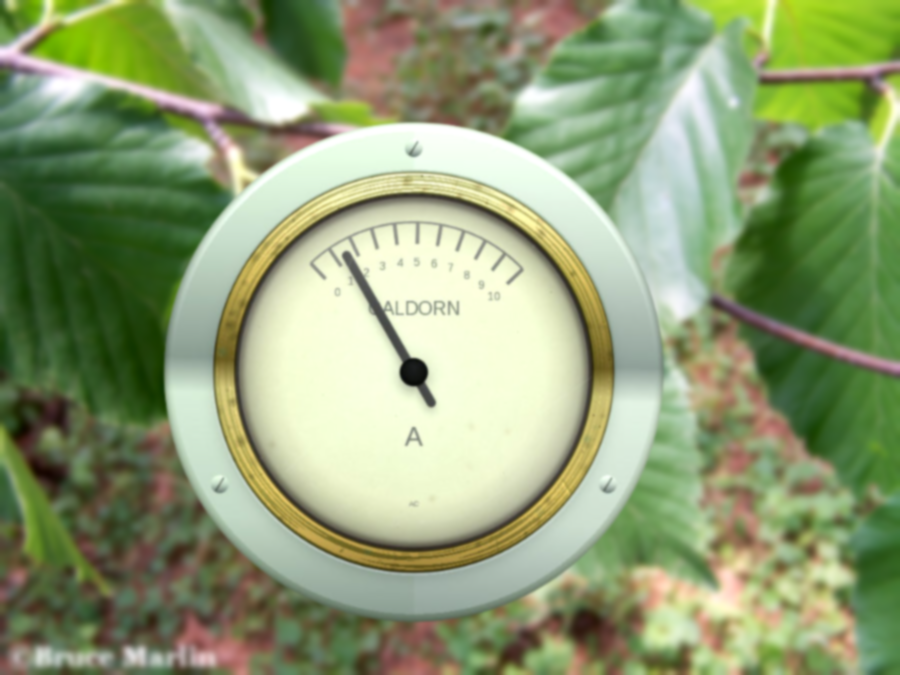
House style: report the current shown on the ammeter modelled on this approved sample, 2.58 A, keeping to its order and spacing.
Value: 1.5 A
